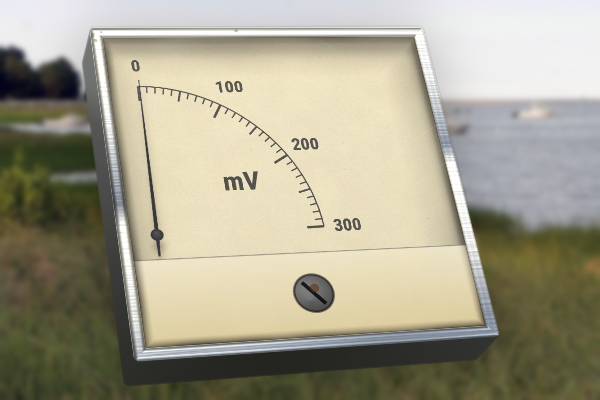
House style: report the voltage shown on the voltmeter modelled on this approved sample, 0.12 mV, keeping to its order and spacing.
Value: 0 mV
